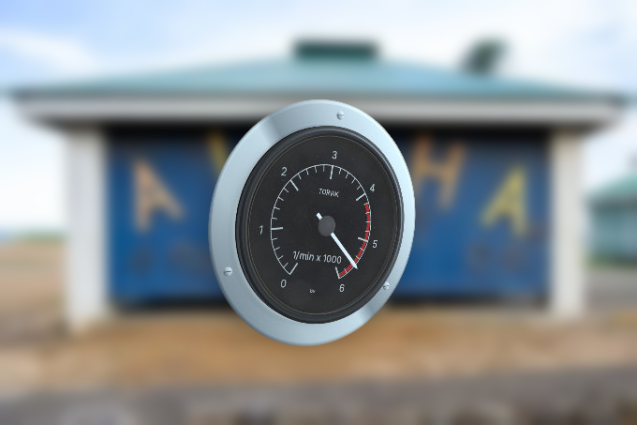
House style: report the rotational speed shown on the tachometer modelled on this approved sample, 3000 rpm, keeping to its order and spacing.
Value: 5600 rpm
